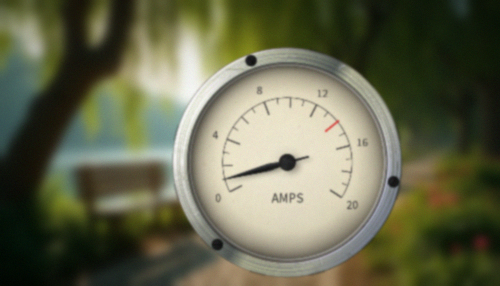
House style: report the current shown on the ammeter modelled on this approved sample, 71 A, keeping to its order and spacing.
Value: 1 A
